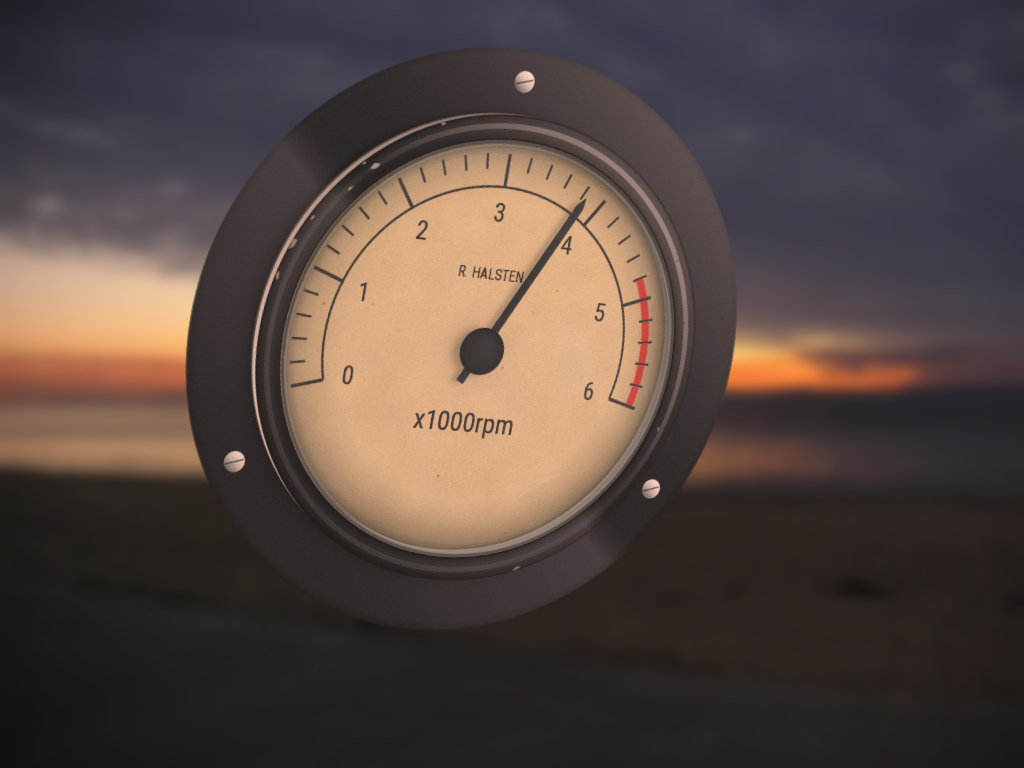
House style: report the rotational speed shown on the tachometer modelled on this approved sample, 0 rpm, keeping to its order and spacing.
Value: 3800 rpm
